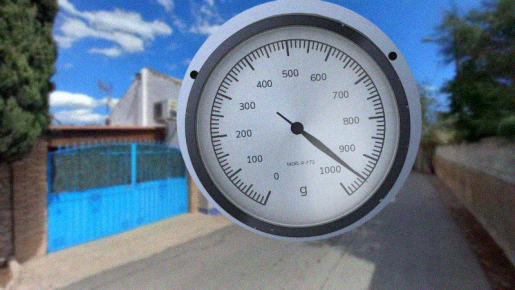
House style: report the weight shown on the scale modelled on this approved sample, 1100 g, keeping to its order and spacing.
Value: 950 g
